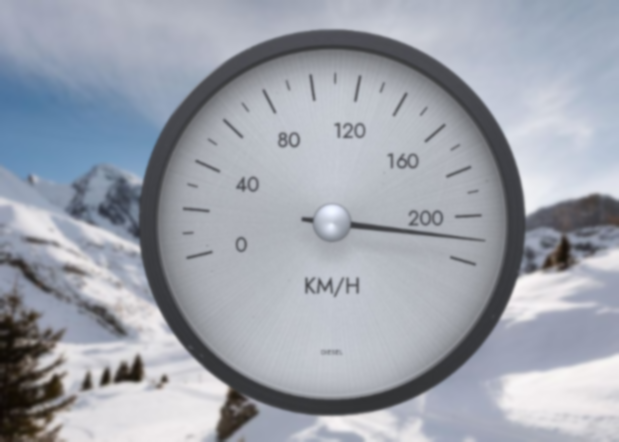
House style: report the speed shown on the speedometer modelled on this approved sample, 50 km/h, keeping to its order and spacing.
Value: 210 km/h
